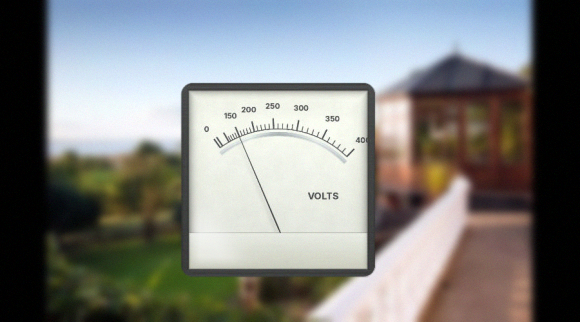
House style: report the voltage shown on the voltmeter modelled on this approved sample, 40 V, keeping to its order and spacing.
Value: 150 V
